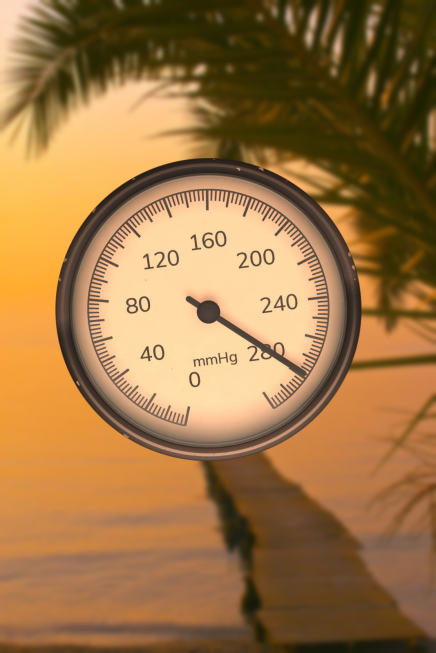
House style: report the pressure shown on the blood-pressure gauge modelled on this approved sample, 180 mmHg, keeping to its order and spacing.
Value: 278 mmHg
